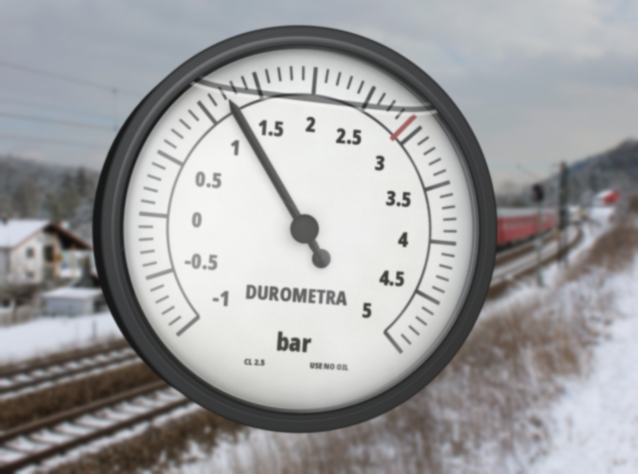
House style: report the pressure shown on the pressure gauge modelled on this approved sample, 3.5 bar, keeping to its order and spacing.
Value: 1.2 bar
